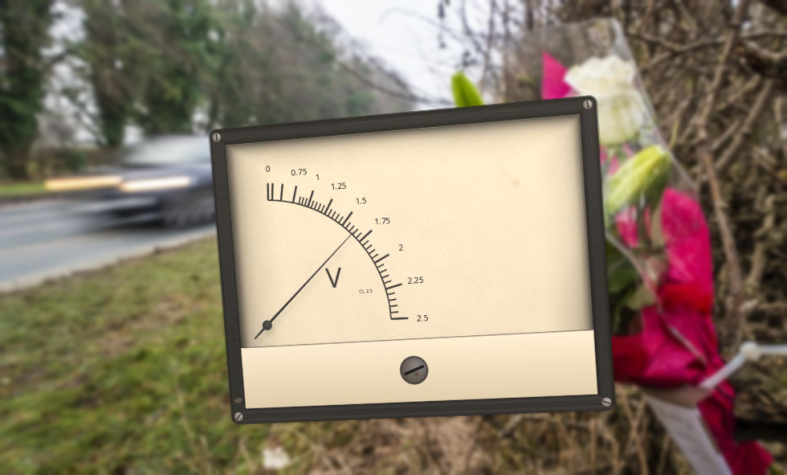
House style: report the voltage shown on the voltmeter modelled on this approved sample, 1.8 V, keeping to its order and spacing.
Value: 1.65 V
